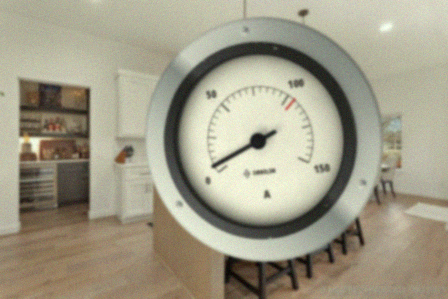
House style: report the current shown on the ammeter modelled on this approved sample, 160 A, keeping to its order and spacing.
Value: 5 A
